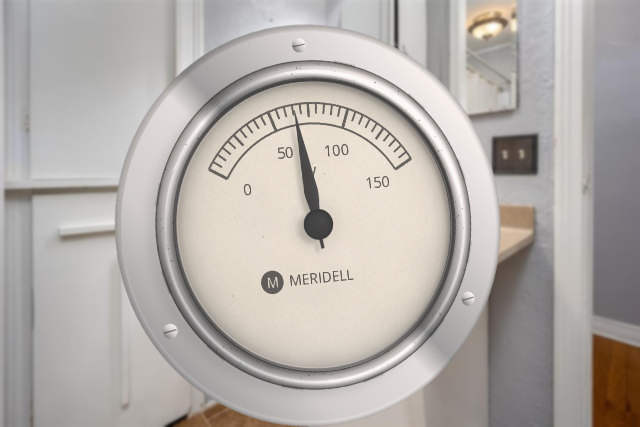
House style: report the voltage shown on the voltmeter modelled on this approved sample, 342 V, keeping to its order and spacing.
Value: 65 V
